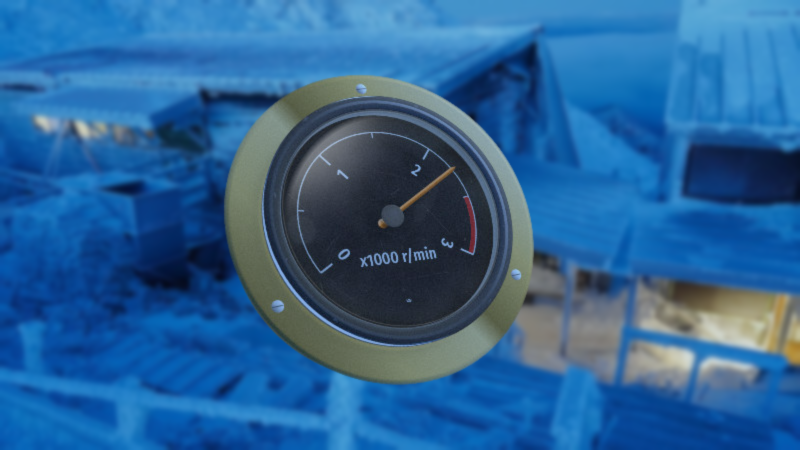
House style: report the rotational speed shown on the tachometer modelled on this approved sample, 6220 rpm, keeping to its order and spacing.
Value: 2250 rpm
